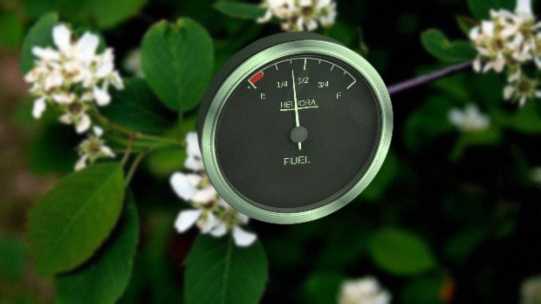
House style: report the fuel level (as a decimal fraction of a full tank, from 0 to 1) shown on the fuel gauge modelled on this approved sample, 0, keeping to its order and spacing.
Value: 0.375
